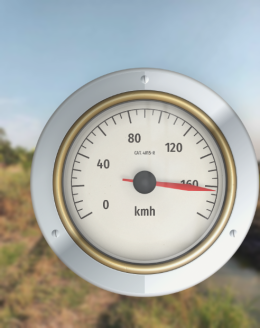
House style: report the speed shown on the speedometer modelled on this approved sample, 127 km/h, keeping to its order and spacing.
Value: 162.5 km/h
